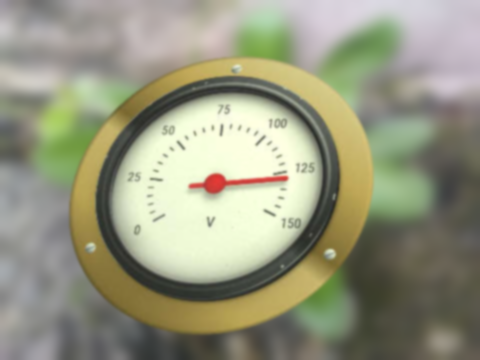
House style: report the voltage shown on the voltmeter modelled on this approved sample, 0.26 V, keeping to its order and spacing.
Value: 130 V
